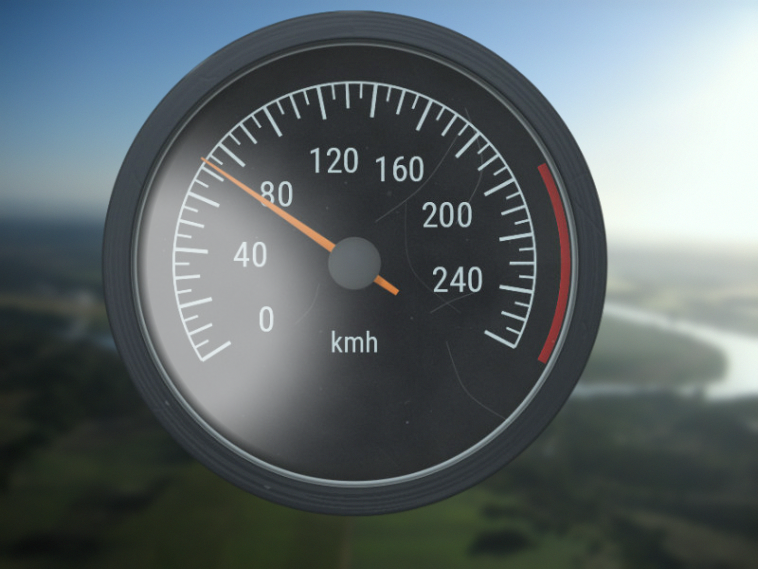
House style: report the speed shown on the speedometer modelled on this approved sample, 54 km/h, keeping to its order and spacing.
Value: 72.5 km/h
